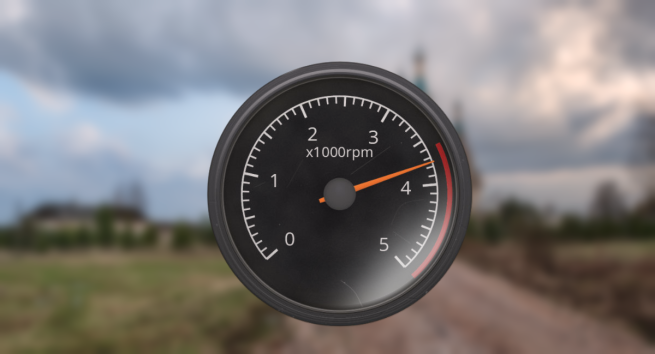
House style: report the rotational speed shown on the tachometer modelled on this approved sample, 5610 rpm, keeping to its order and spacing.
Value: 3750 rpm
